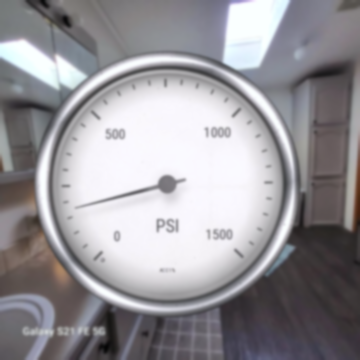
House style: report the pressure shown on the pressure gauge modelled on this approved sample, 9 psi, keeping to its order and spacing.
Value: 175 psi
